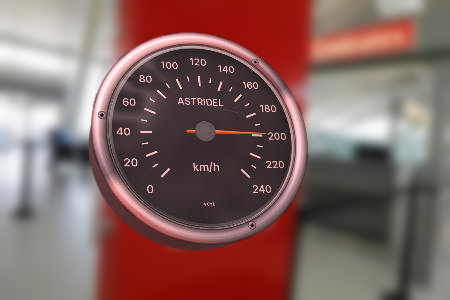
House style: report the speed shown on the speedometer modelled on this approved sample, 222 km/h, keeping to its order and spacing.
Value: 200 km/h
